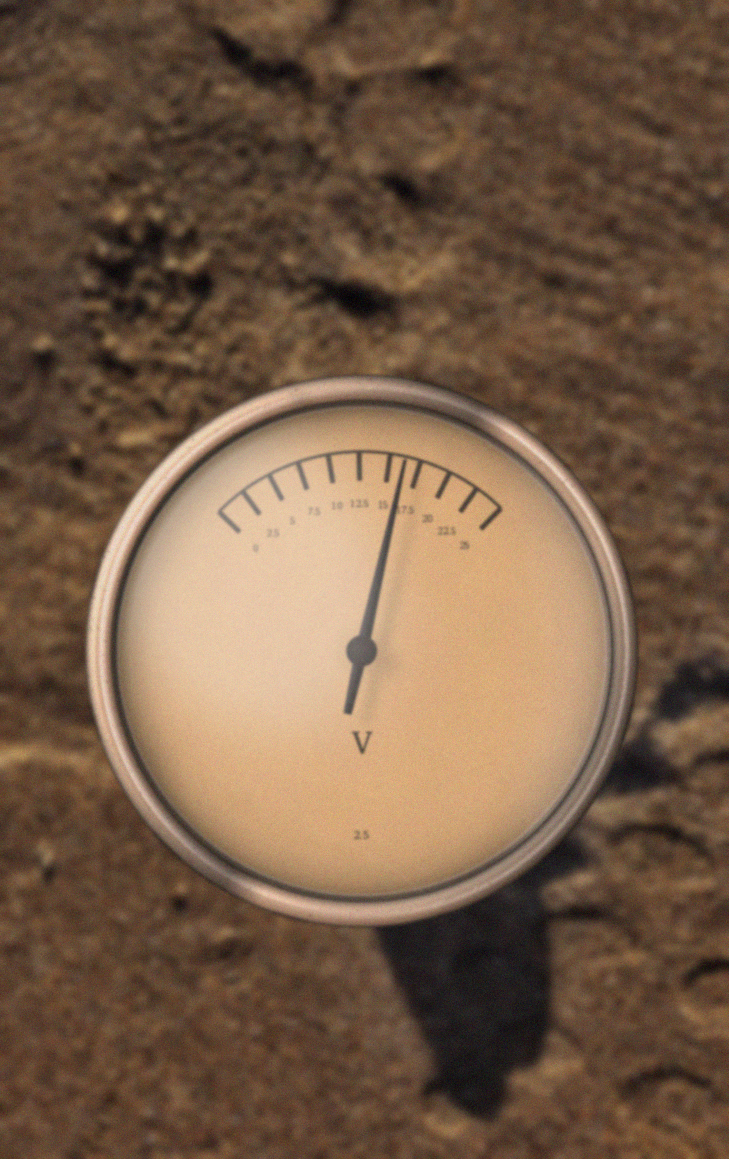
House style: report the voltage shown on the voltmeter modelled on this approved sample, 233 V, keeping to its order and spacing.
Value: 16.25 V
